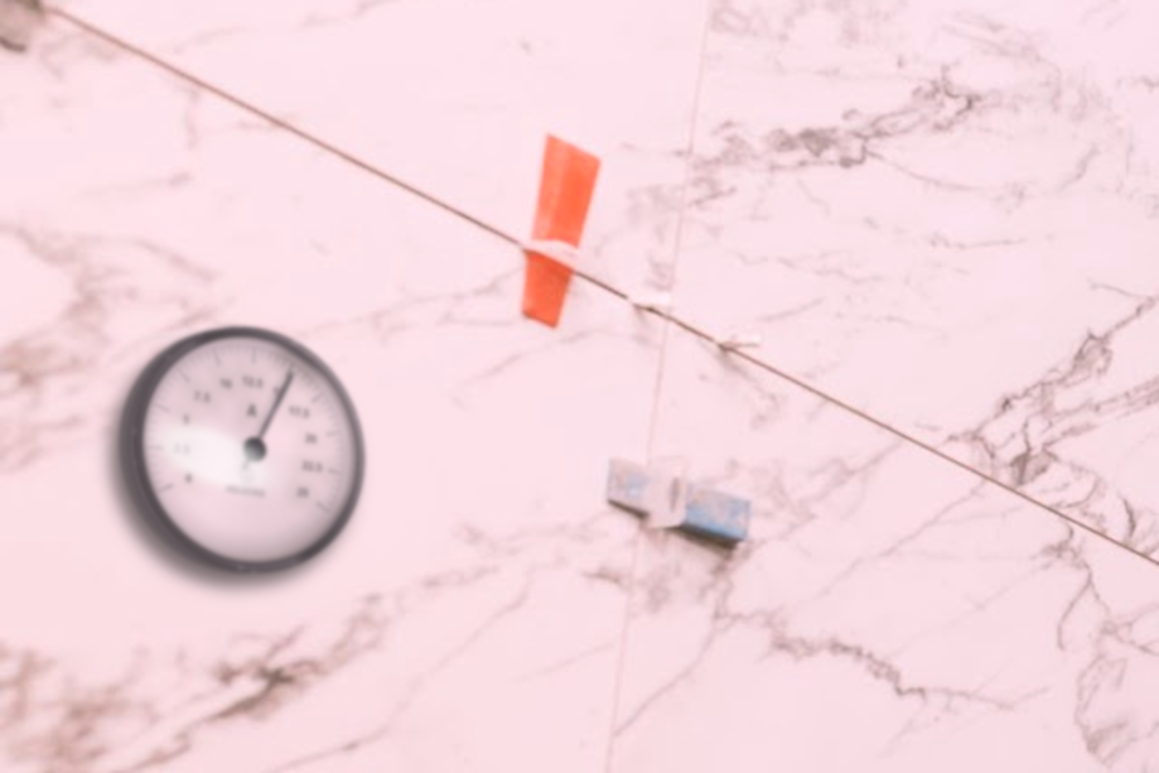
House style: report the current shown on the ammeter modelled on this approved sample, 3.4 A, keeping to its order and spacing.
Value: 15 A
